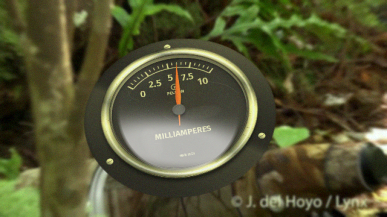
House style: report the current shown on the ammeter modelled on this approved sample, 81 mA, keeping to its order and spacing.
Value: 6 mA
